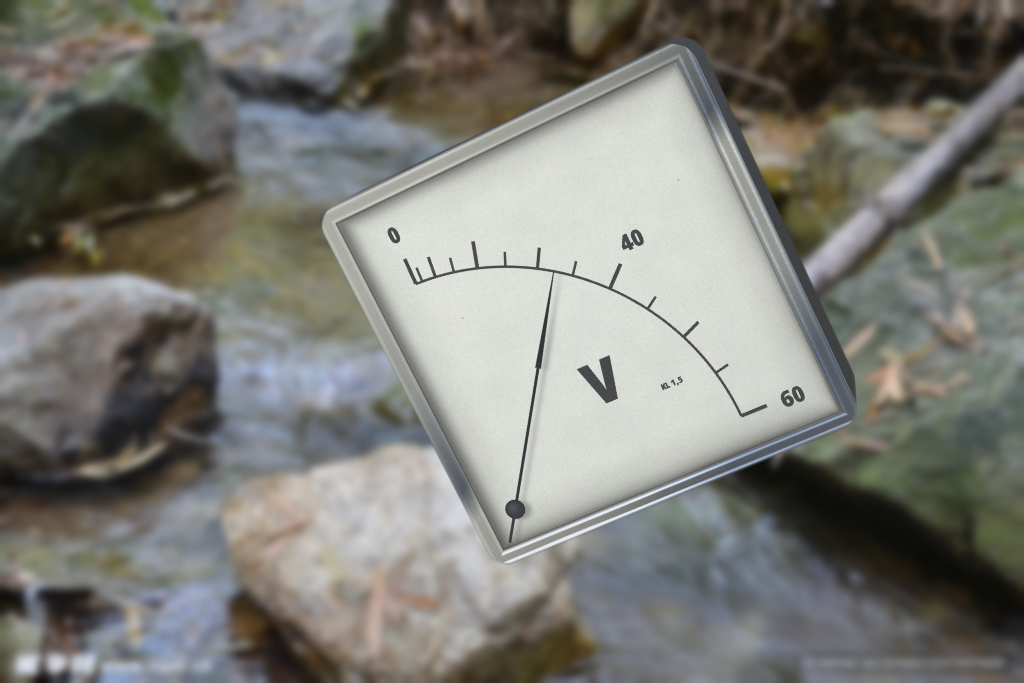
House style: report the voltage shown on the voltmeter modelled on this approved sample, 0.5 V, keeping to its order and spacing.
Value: 32.5 V
